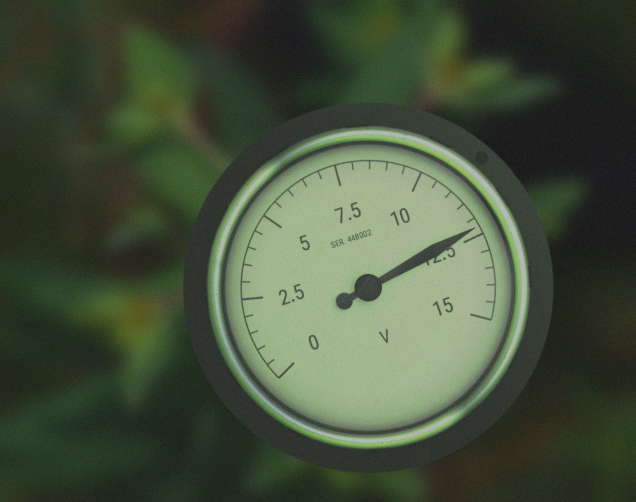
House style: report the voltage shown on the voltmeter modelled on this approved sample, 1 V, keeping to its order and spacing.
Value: 12.25 V
